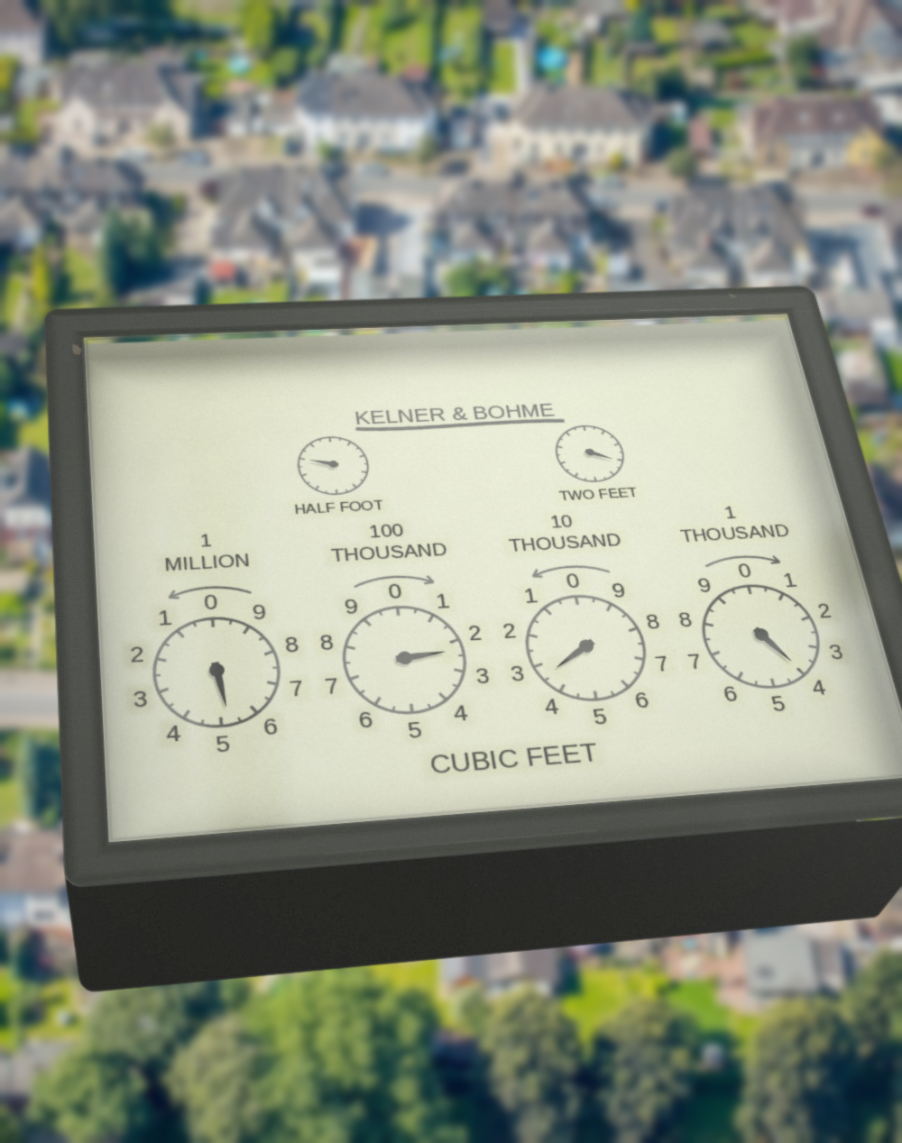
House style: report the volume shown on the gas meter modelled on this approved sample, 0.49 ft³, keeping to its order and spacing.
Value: 523400 ft³
